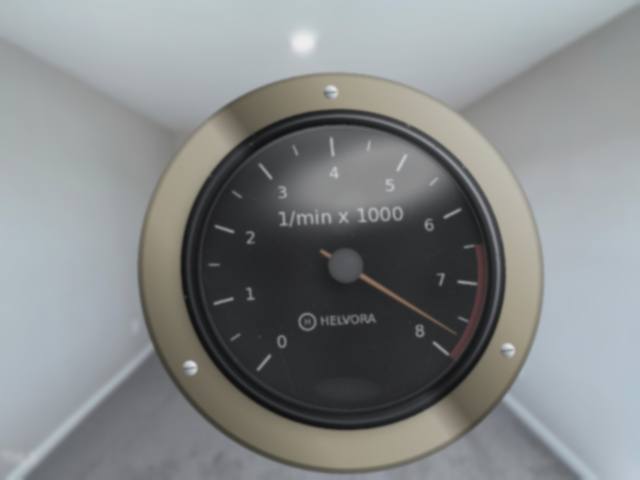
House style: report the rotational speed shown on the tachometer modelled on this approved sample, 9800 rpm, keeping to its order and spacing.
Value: 7750 rpm
